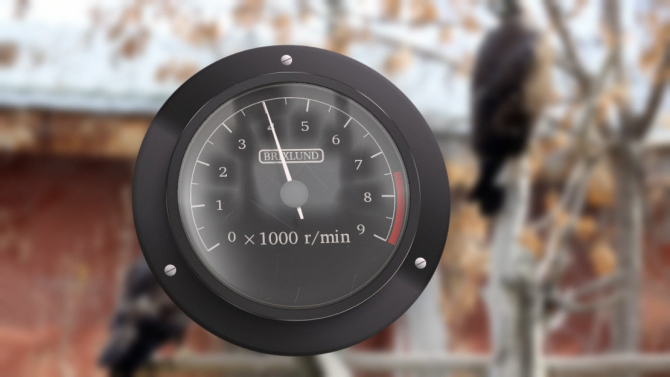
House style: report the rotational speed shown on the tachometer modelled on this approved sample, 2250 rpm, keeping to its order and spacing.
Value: 4000 rpm
